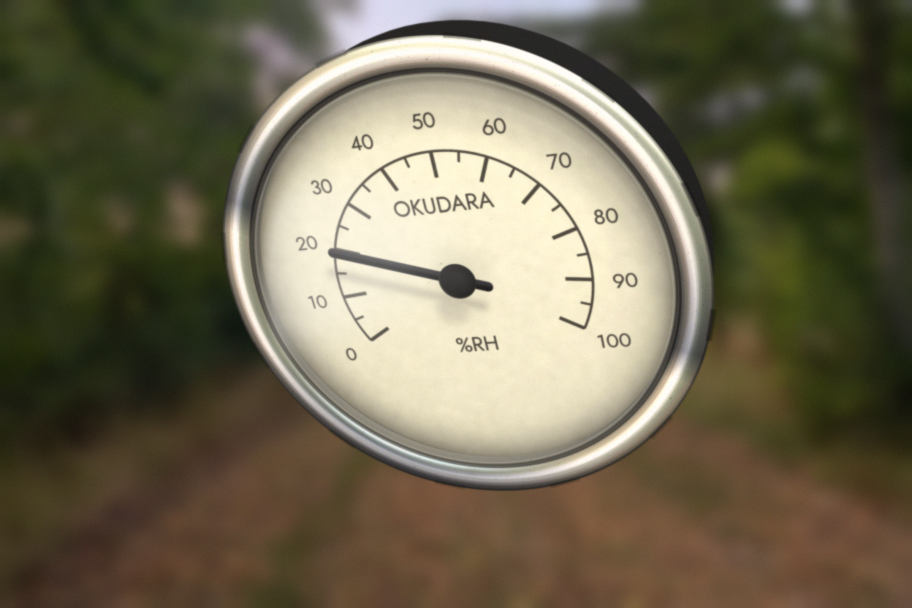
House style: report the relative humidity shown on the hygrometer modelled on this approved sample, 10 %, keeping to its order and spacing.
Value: 20 %
